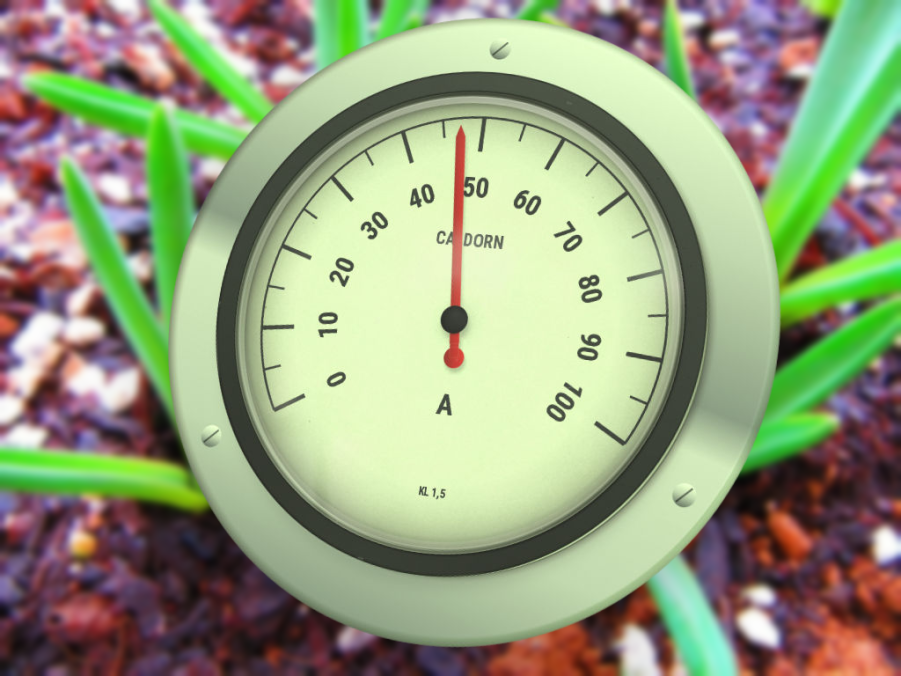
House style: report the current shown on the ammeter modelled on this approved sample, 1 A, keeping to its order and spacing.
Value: 47.5 A
